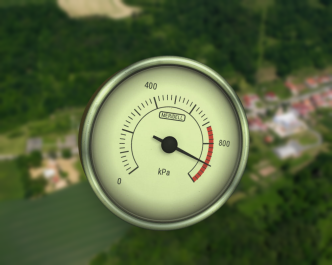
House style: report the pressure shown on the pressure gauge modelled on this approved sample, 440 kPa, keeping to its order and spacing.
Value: 900 kPa
